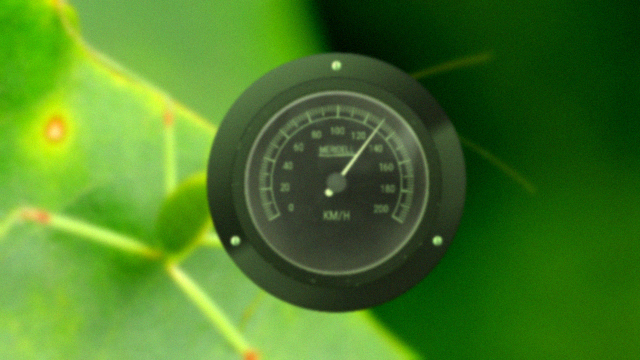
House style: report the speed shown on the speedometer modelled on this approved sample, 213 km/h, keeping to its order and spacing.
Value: 130 km/h
